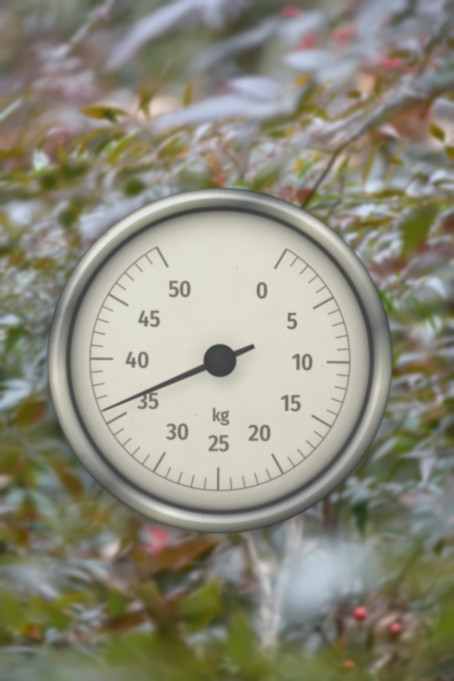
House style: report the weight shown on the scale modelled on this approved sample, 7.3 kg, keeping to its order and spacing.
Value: 36 kg
